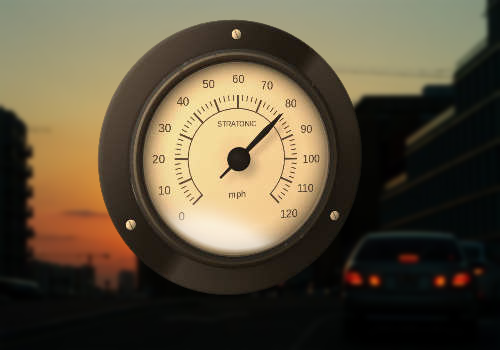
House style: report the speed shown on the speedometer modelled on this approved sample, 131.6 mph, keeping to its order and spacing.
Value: 80 mph
